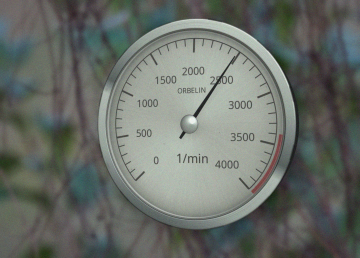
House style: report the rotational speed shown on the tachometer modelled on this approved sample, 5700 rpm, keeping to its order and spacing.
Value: 2500 rpm
